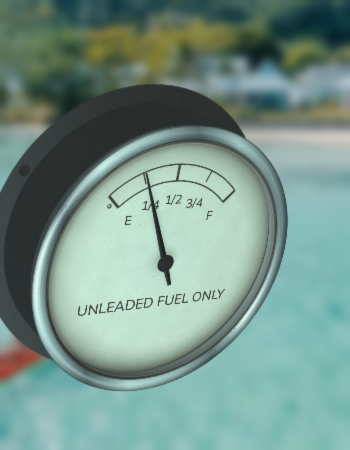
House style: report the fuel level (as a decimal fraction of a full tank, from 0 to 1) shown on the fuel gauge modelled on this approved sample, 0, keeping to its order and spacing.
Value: 0.25
